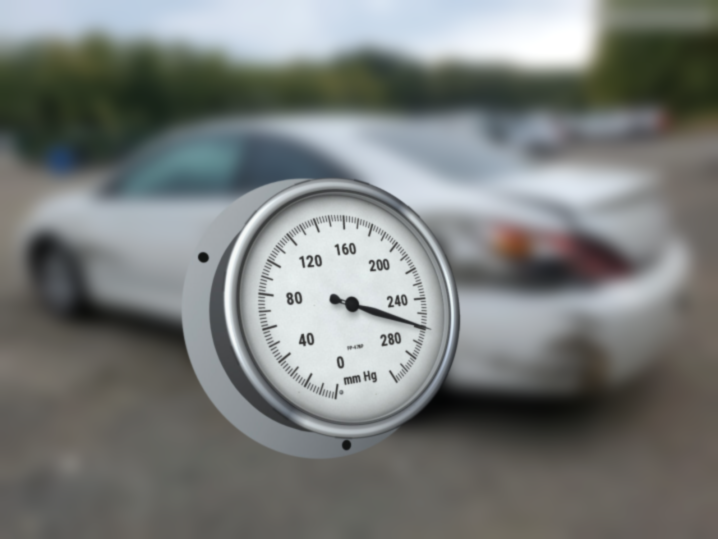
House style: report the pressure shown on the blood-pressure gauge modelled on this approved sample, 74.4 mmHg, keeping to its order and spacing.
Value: 260 mmHg
